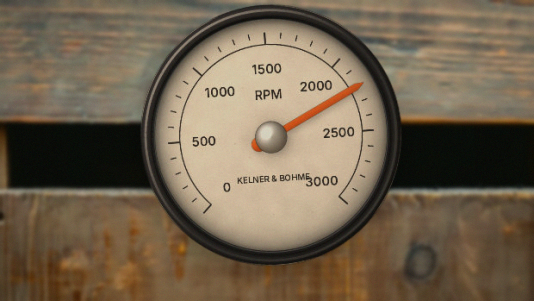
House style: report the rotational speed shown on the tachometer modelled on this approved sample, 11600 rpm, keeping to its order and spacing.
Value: 2200 rpm
